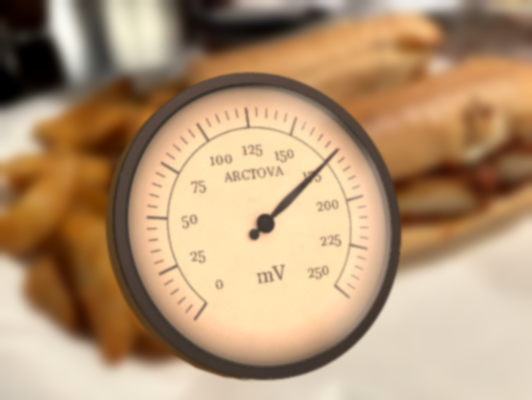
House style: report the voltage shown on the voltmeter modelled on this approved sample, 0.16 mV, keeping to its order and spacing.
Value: 175 mV
